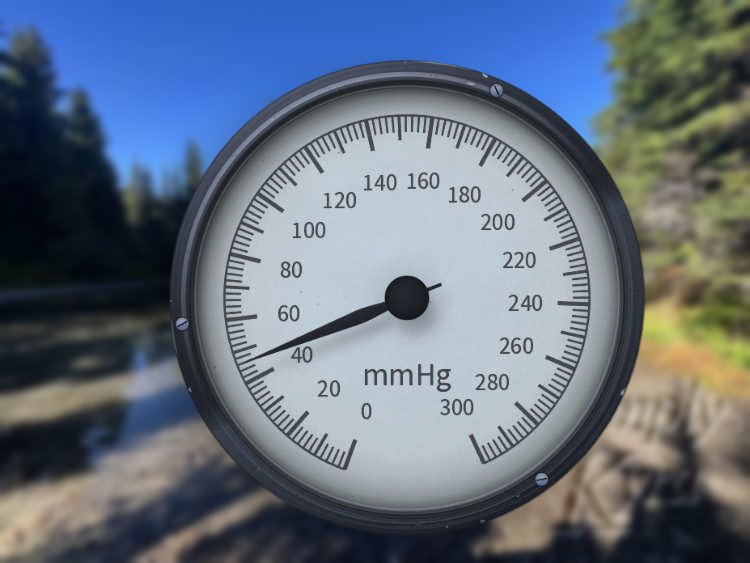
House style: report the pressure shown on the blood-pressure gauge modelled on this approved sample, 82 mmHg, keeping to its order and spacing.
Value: 46 mmHg
